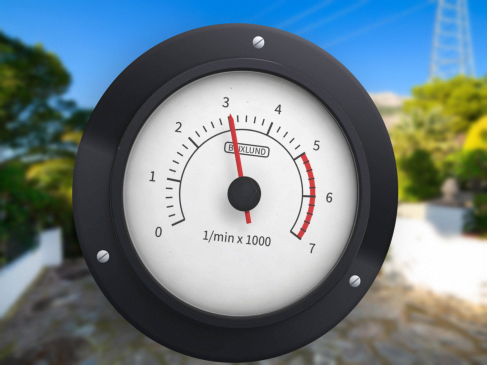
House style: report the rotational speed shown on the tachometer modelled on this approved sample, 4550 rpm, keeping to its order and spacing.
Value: 3000 rpm
